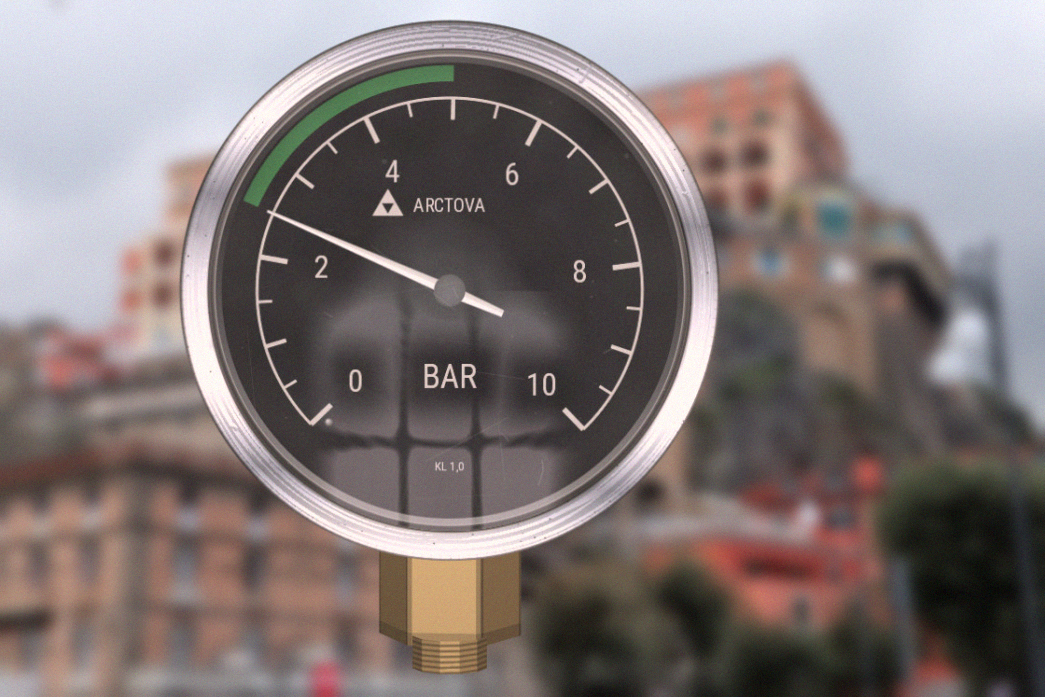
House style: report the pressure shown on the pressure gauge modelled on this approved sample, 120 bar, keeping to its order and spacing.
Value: 2.5 bar
